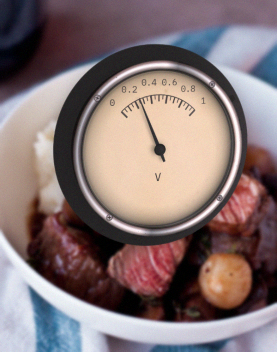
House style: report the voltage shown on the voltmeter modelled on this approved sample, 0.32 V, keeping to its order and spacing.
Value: 0.25 V
